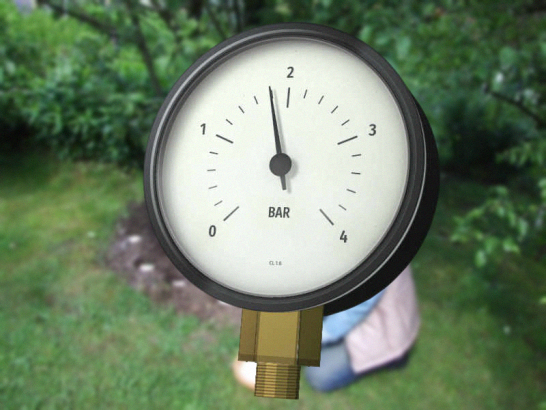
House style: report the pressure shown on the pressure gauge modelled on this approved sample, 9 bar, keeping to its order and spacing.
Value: 1.8 bar
